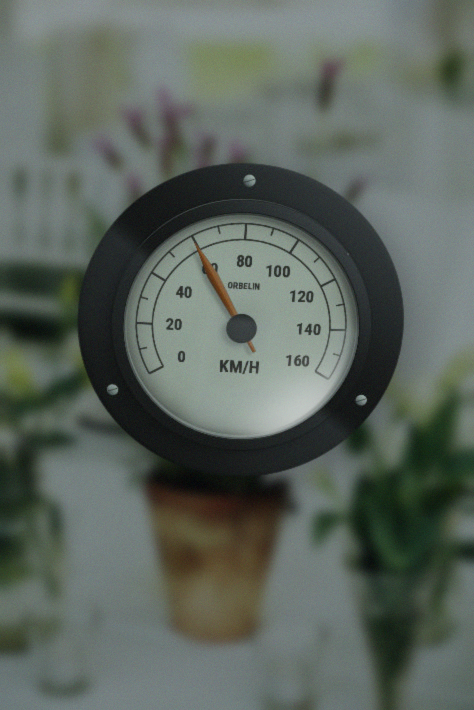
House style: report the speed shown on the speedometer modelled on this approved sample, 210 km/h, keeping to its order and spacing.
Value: 60 km/h
